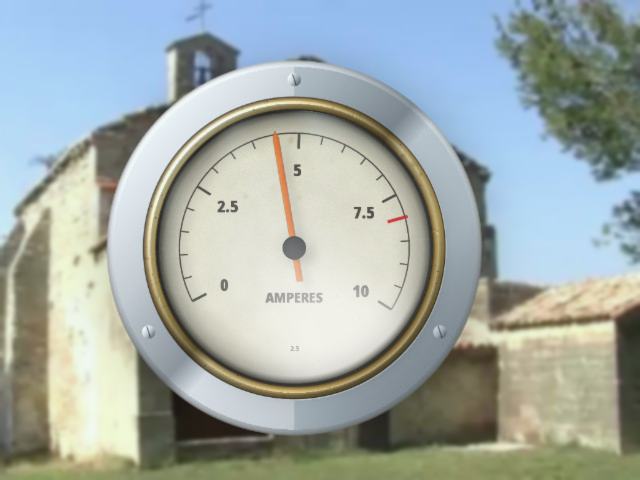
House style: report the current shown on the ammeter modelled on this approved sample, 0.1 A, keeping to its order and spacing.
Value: 4.5 A
